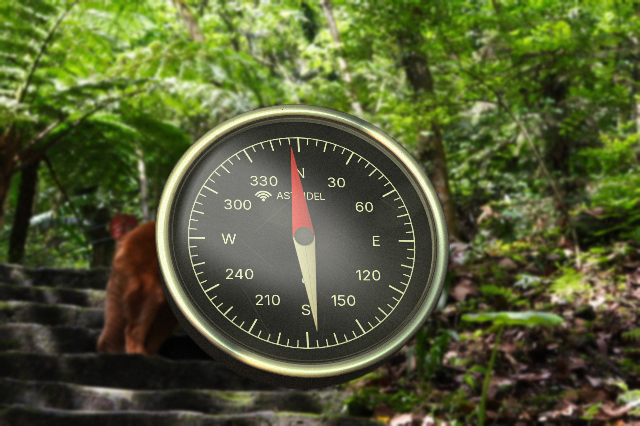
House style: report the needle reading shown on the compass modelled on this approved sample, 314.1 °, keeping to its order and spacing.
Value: 355 °
